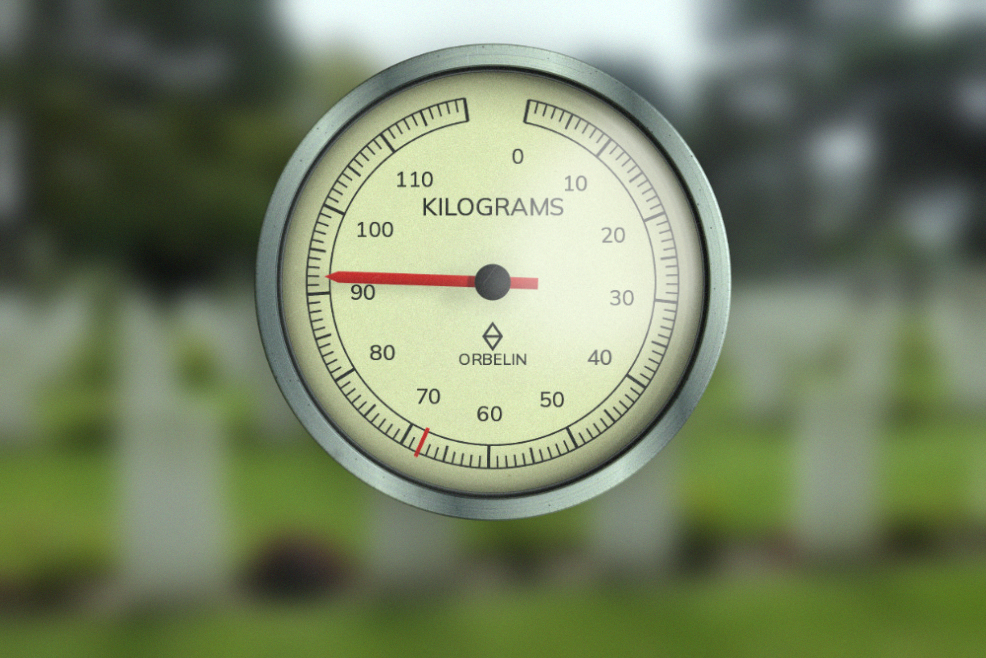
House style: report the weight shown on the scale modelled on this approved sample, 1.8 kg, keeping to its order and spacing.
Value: 92 kg
